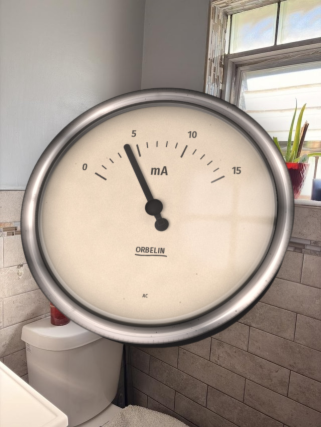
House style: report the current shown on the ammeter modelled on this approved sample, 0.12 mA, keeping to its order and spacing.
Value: 4 mA
